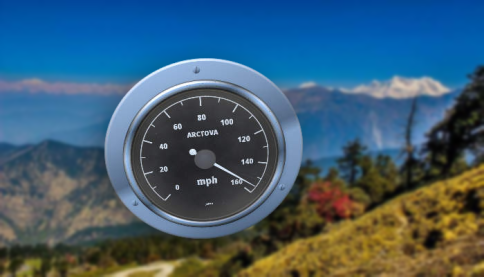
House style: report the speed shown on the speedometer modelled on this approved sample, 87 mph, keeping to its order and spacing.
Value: 155 mph
